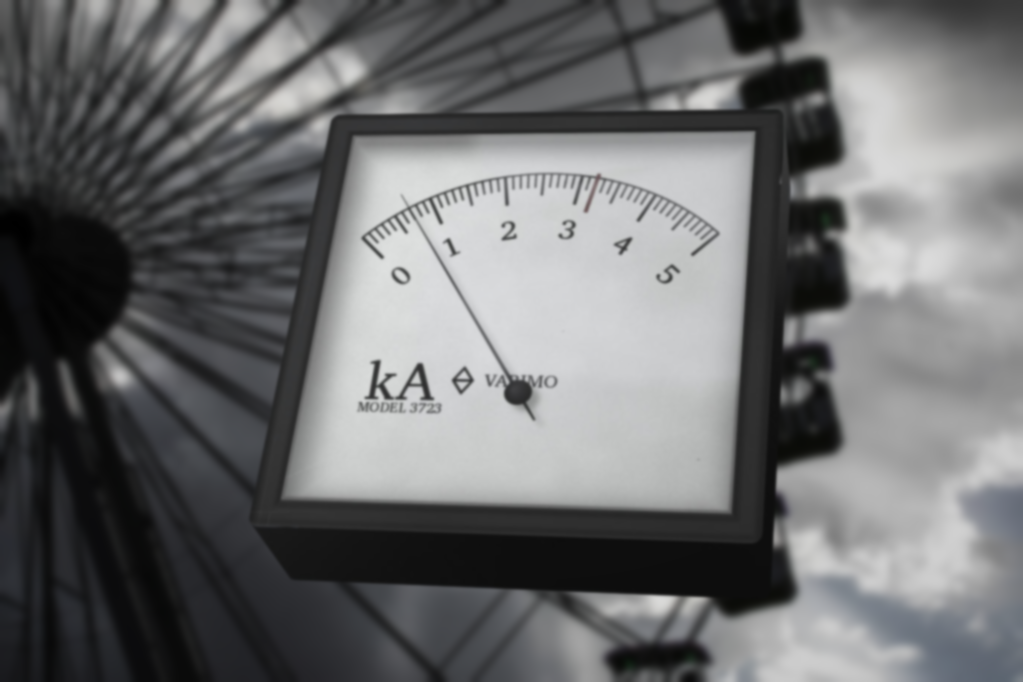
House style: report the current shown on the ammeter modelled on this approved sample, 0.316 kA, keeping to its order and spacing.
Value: 0.7 kA
